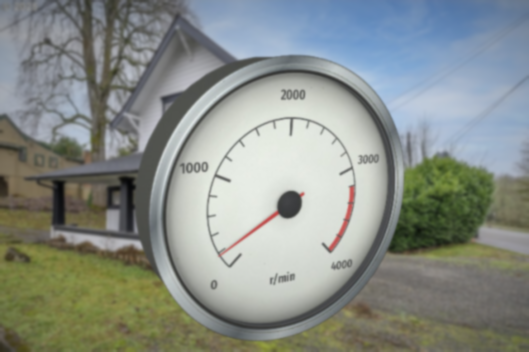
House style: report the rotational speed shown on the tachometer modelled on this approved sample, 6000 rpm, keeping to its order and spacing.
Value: 200 rpm
